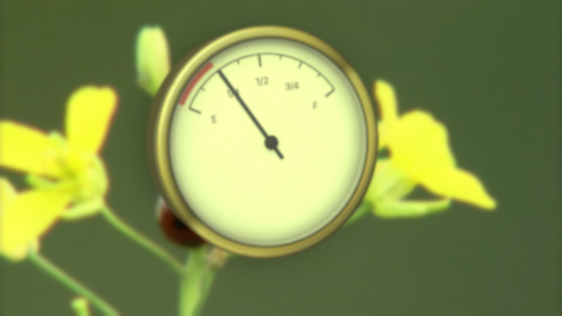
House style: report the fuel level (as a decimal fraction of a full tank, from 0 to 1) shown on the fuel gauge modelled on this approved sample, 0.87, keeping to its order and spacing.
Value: 0.25
